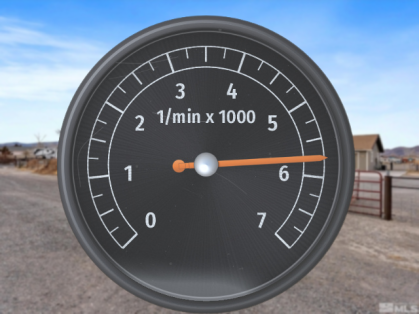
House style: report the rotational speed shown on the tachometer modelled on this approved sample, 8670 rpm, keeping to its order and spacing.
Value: 5750 rpm
